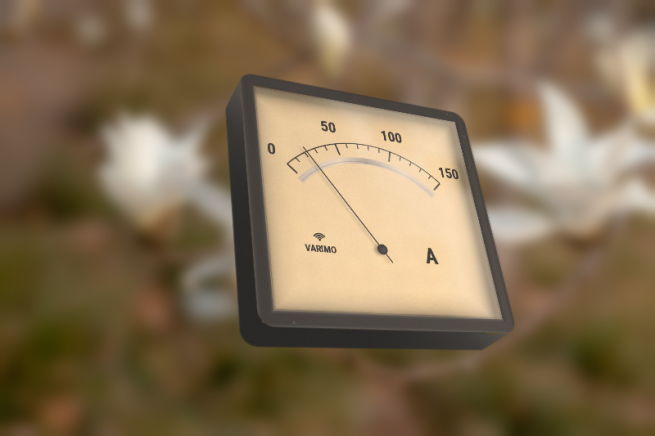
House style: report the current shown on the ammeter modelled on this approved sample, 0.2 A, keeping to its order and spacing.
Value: 20 A
